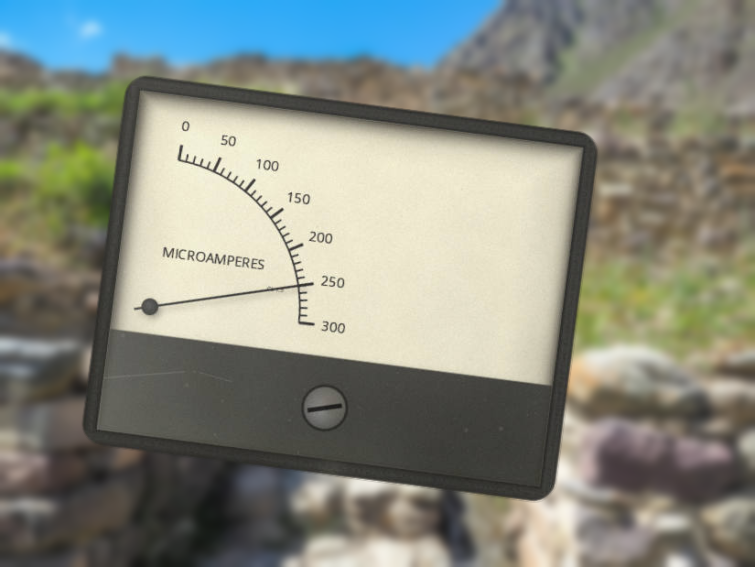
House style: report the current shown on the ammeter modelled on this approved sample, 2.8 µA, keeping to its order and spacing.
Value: 250 µA
